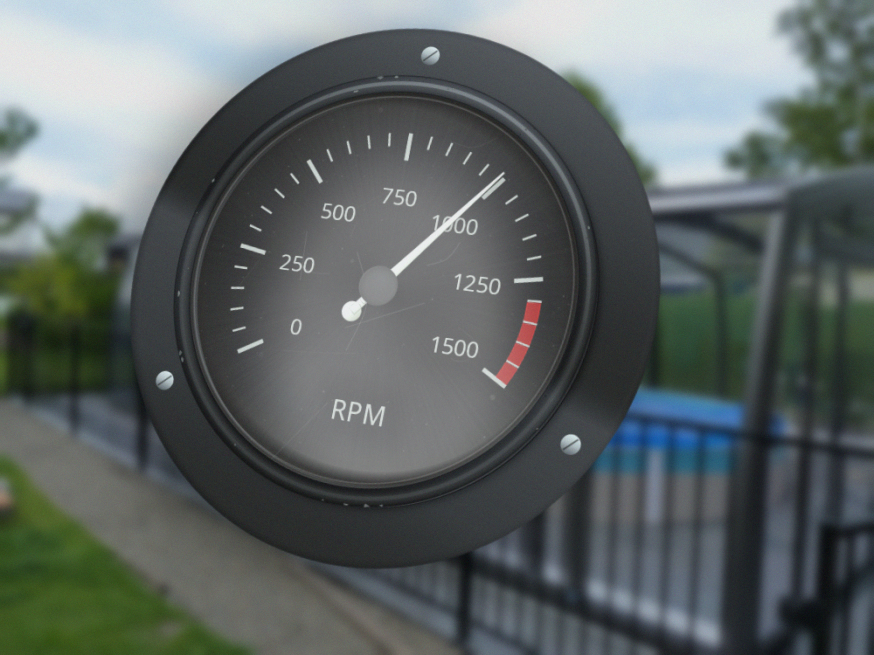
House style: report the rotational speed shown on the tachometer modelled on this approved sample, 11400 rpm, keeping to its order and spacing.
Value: 1000 rpm
